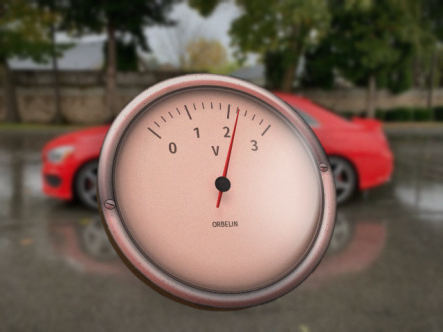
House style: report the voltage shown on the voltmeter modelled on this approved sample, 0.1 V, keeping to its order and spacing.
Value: 2.2 V
